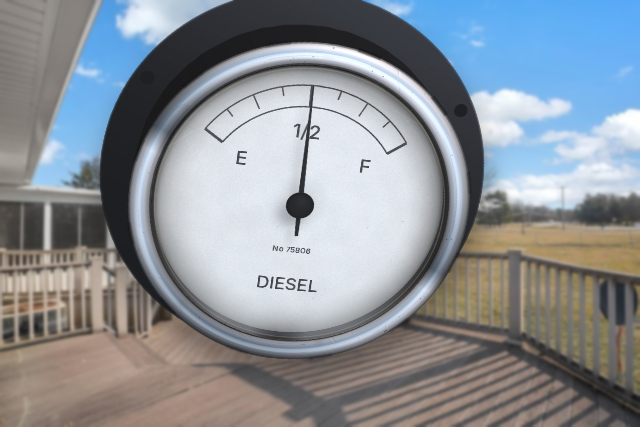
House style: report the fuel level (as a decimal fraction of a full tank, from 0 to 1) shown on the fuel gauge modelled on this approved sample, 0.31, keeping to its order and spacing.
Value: 0.5
